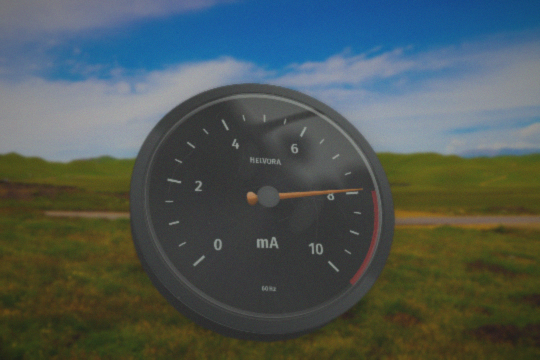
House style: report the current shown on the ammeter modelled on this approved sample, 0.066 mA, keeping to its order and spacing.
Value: 8 mA
